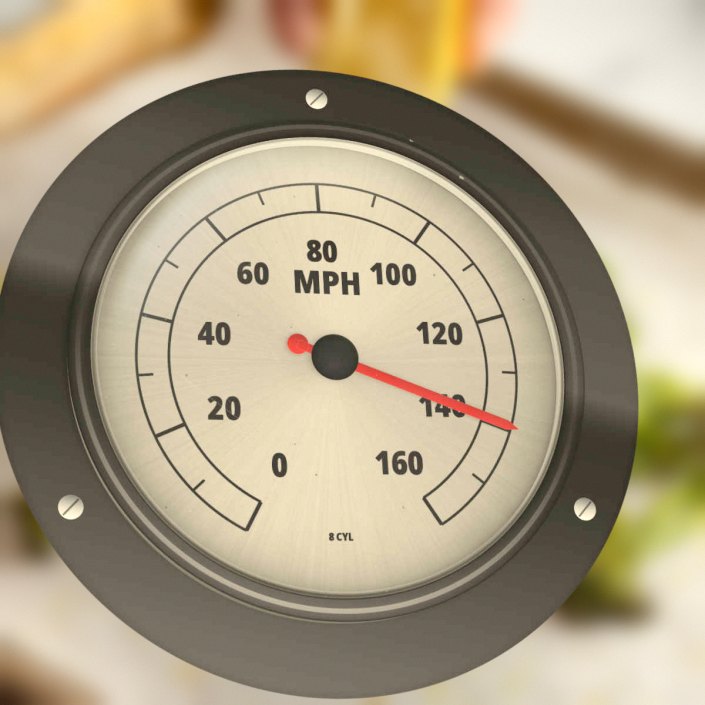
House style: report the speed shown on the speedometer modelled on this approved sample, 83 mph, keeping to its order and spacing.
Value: 140 mph
